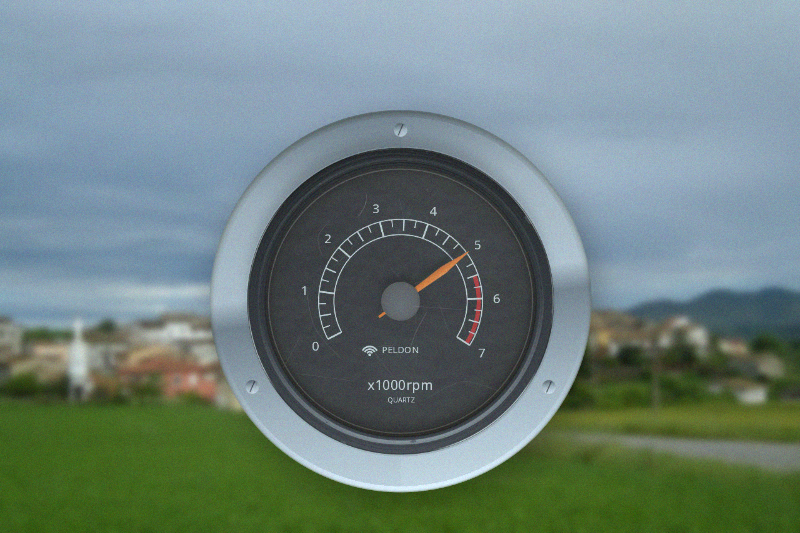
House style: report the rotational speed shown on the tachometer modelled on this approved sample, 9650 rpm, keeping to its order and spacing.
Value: 5000 rpm
